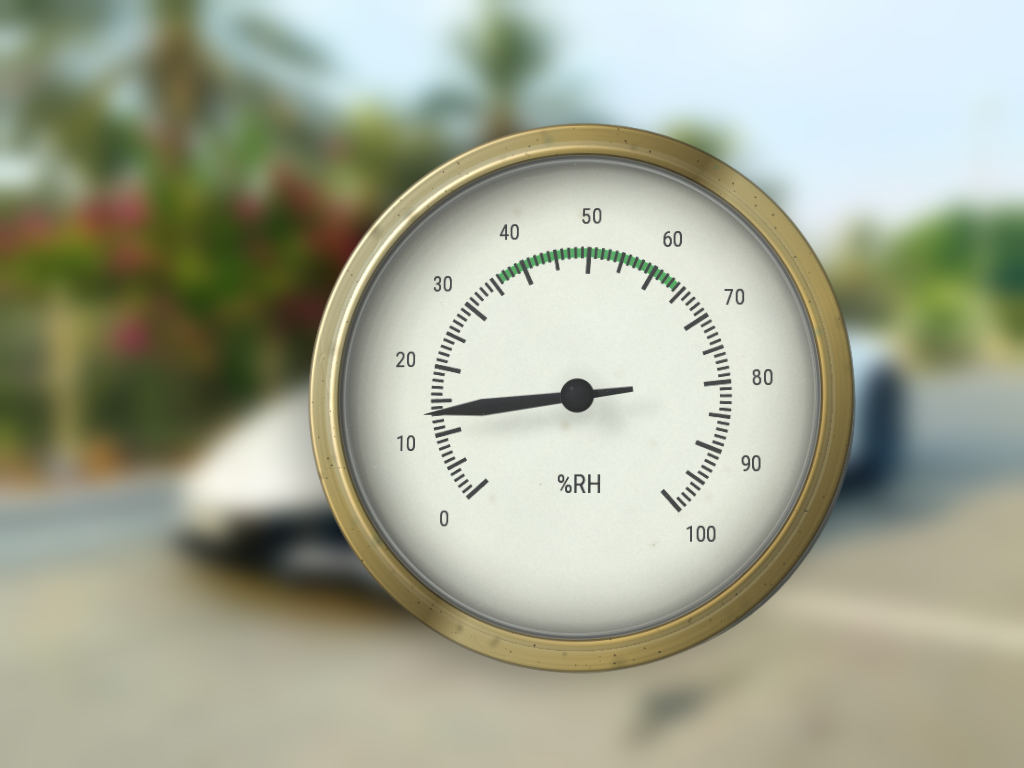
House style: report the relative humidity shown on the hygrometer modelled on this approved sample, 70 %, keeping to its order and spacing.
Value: 13 %
